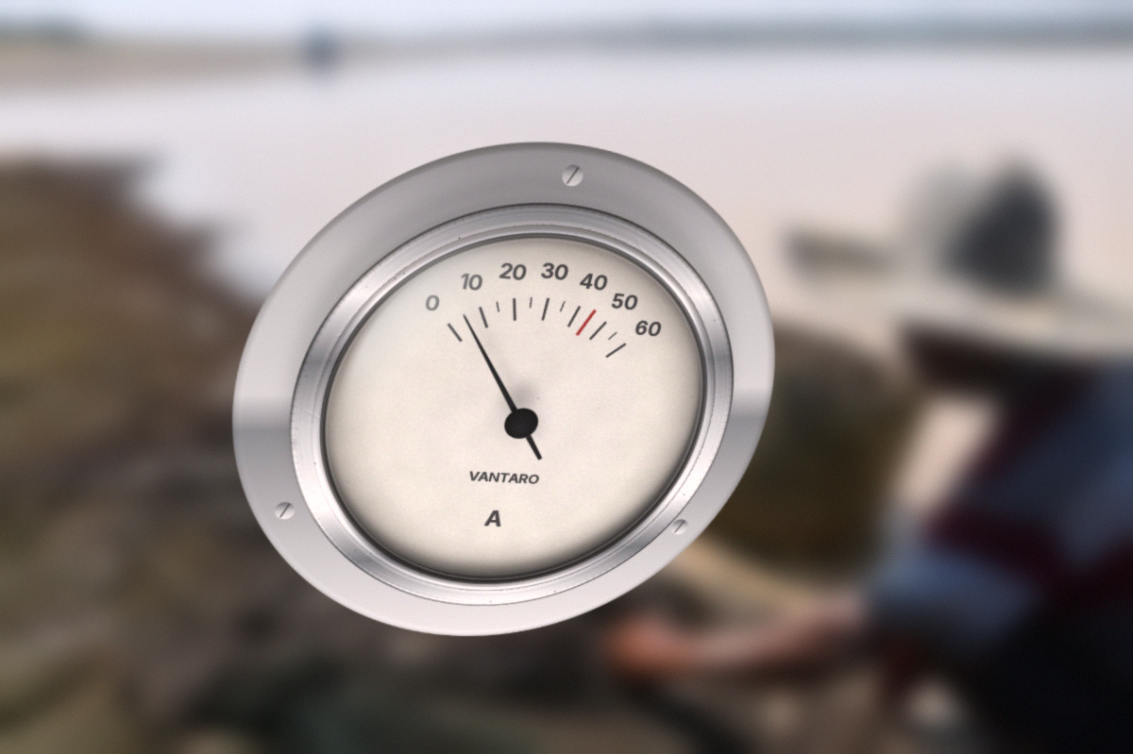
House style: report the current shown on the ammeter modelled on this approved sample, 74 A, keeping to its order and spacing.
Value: 5 A
